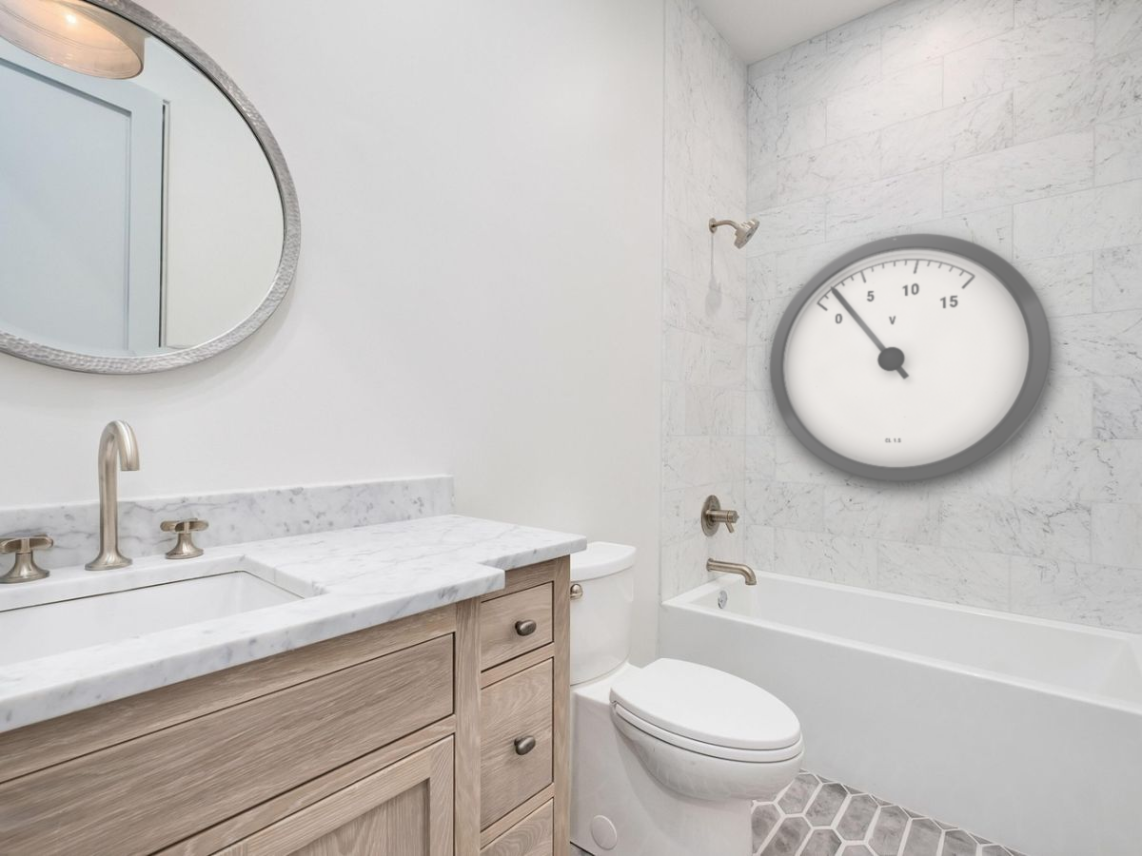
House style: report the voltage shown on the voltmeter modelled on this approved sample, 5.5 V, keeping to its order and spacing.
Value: 2 V
